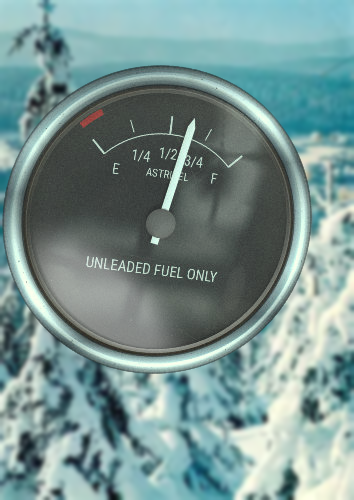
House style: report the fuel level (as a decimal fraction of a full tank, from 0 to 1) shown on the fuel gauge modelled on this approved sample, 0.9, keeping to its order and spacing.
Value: 0.625
